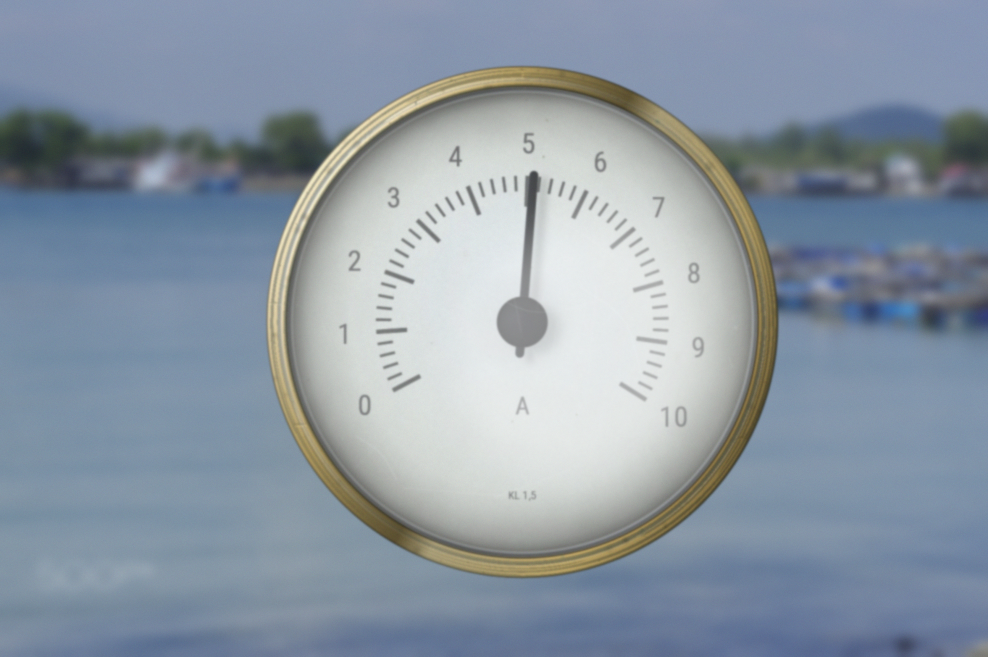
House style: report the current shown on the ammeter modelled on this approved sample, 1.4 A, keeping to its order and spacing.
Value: 5.1 A
